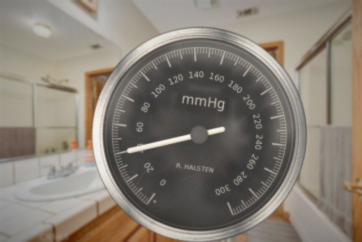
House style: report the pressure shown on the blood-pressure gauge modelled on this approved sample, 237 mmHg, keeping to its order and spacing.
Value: 40 mmHg
